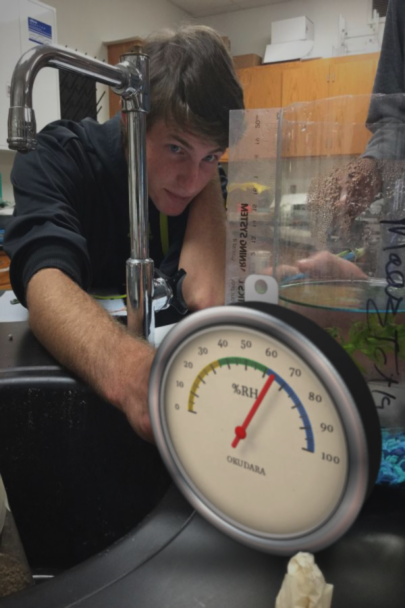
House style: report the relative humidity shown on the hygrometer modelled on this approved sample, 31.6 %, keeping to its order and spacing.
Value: 65 %
